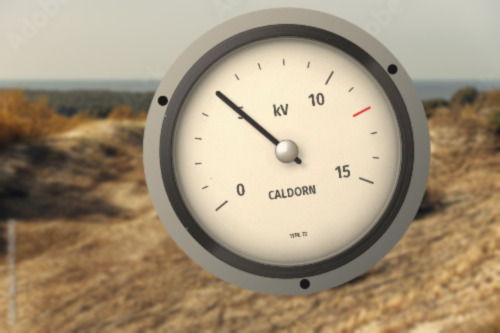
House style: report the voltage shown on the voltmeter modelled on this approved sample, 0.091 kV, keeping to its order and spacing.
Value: 5 kV
